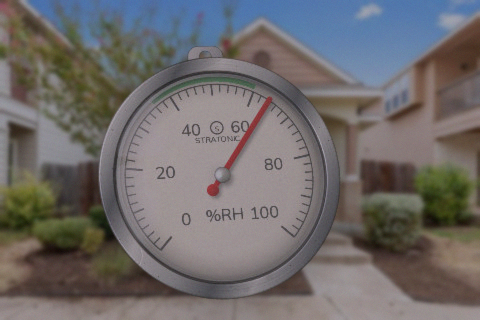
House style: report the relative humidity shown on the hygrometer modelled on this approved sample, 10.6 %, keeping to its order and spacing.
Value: 64 %
